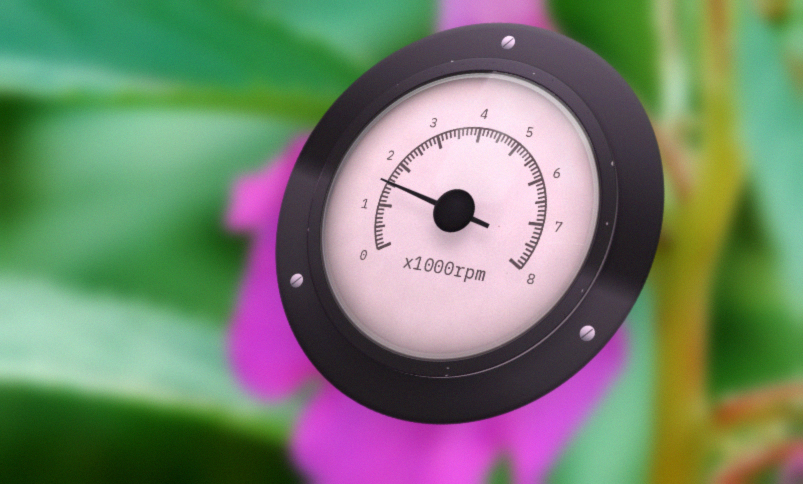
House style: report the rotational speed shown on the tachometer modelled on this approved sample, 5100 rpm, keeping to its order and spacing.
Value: 1500 rpm
